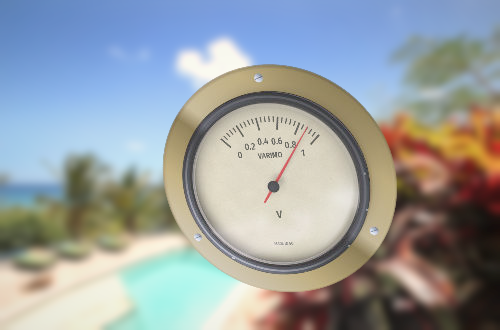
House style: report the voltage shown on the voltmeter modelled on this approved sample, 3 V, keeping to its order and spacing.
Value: 0.88 V
